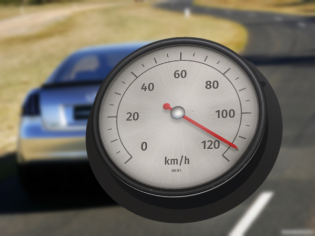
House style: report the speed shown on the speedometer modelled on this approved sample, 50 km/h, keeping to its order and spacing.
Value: 115 km/h
